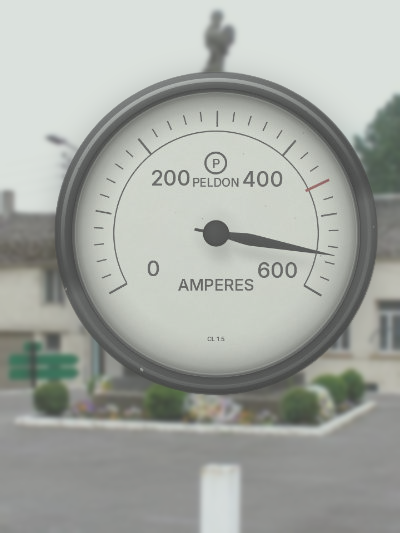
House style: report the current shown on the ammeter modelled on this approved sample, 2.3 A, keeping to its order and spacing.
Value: 550 A
